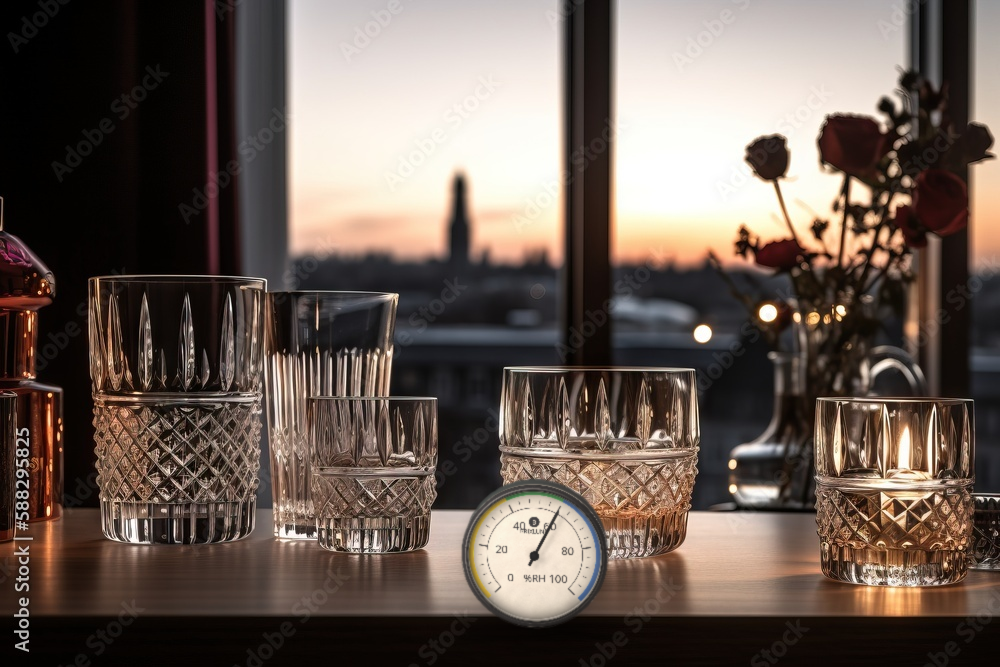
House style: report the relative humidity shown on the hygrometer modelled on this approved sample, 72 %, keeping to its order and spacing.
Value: 60 %
